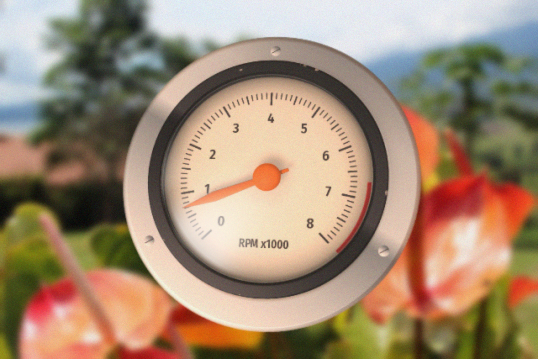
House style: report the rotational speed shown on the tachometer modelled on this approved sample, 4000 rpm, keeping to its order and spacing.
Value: 700 rpm
